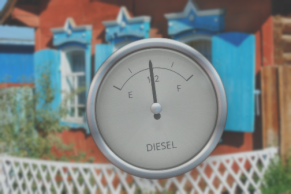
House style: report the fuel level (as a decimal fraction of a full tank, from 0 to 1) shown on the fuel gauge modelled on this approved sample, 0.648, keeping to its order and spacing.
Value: 0.5
